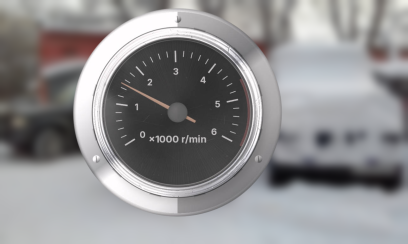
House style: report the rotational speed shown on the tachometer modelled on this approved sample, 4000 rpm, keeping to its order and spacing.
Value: 1500 rpm
